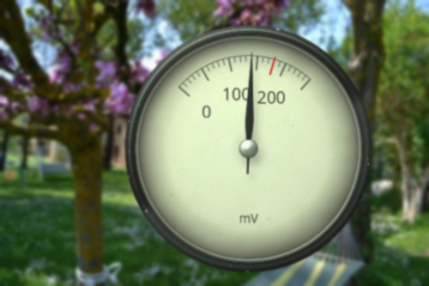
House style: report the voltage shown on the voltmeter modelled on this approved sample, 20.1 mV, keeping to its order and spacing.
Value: 140 mV
